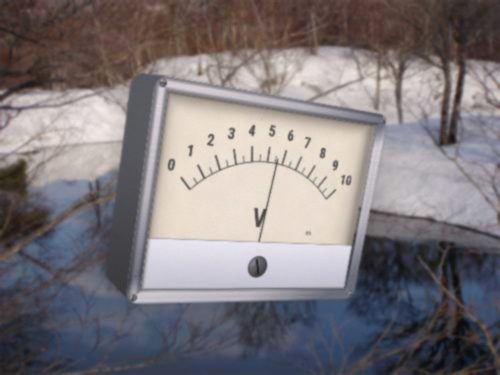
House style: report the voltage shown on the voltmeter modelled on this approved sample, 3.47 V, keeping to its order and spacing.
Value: 5.5 V
